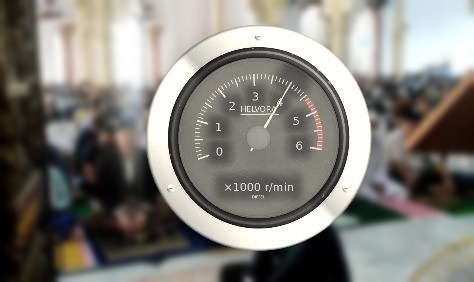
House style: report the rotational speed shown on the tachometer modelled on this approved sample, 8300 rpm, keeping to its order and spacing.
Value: 4000 rpm
